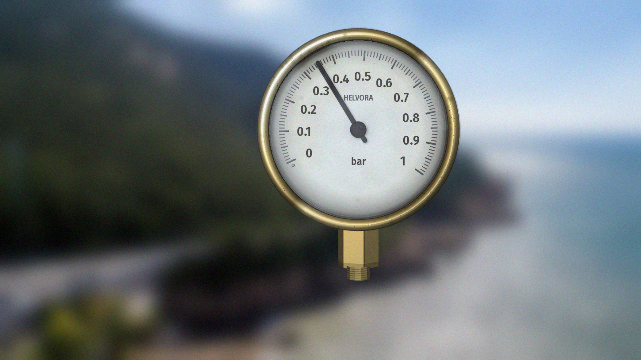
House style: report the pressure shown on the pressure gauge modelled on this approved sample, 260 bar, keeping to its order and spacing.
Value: 0.35 bar
